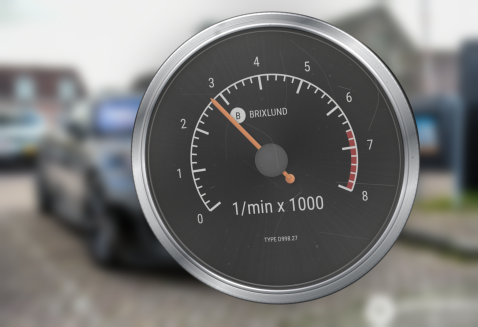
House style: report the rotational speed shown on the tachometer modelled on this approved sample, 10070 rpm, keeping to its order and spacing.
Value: 2800 rpm
